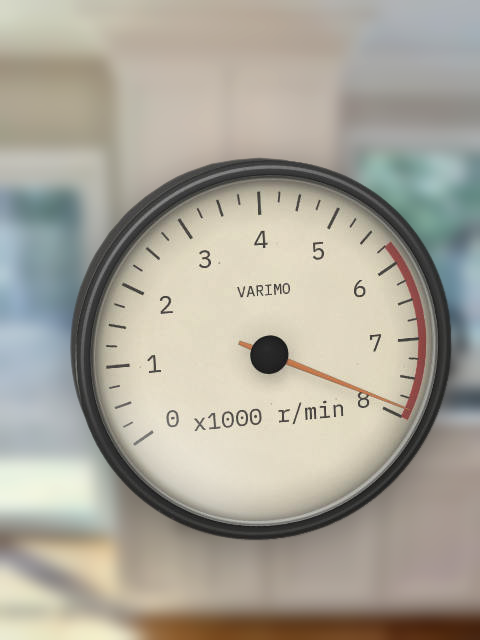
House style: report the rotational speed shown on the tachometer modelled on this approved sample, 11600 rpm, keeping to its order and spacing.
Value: 7875 rpm
